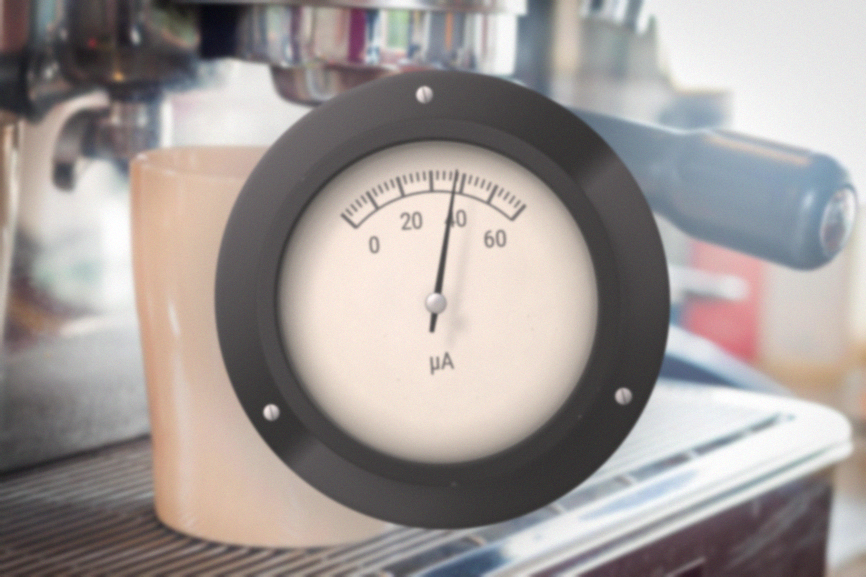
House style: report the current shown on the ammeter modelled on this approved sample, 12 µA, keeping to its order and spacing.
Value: 38 µA
